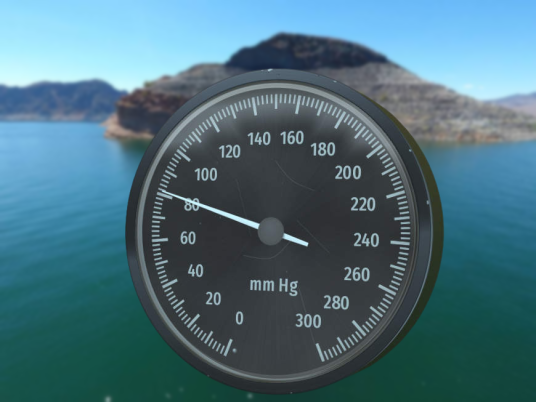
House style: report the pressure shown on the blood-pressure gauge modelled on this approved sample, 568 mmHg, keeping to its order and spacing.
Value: 82 mmHg
